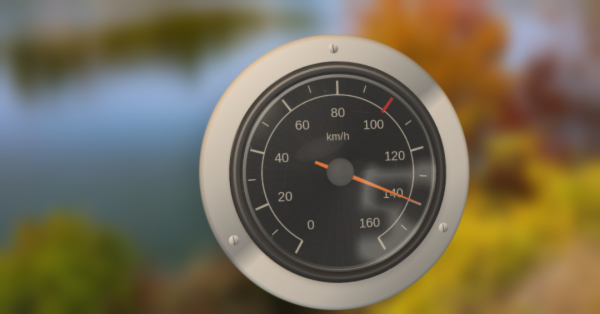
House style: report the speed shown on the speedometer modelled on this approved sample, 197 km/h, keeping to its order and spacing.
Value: 140 km/h
